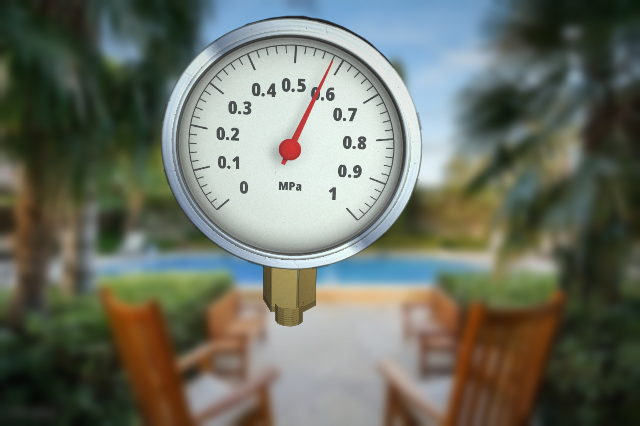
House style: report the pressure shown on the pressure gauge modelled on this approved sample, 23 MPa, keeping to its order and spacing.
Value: 0.58 MPa
